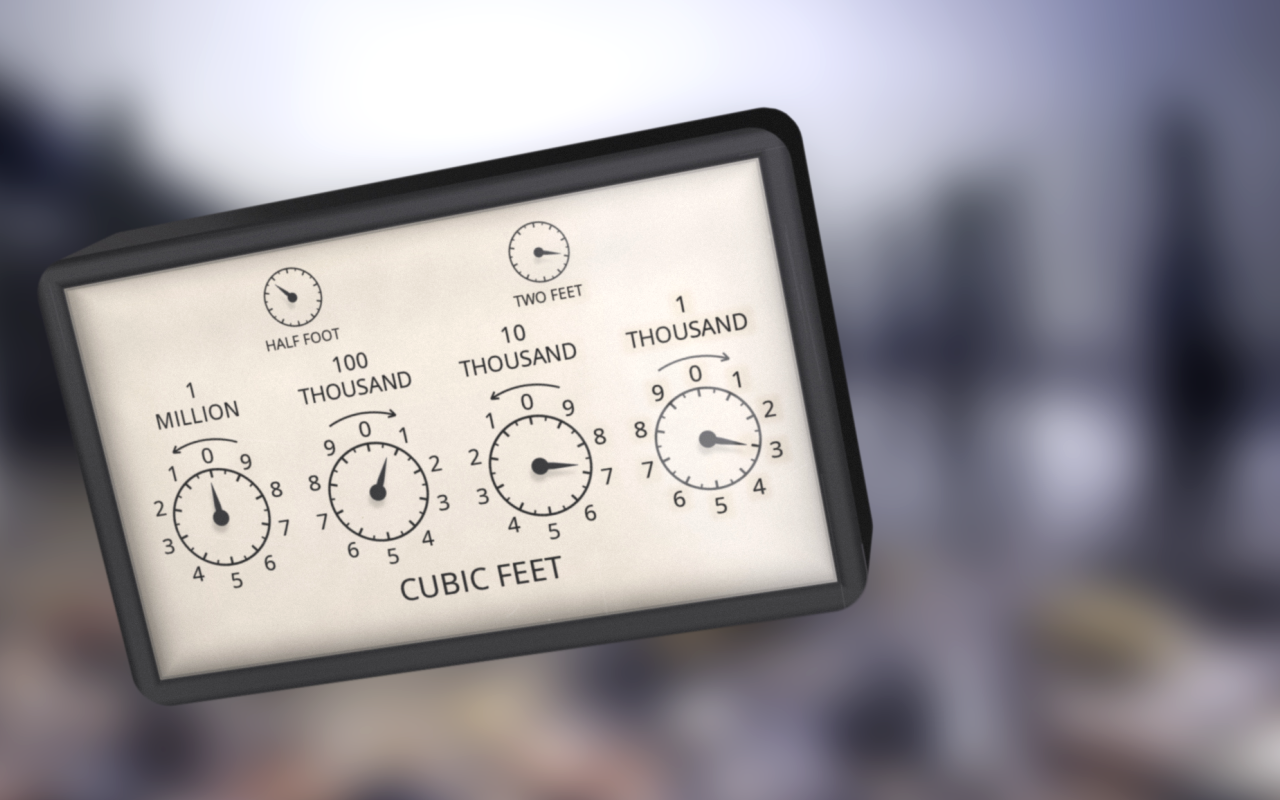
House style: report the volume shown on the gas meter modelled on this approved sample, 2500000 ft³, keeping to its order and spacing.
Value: 7300 ft³
